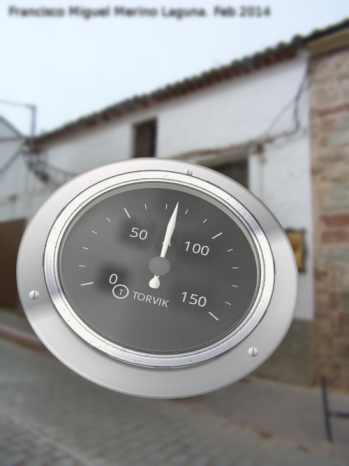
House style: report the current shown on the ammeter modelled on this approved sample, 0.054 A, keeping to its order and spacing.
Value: 75 A
